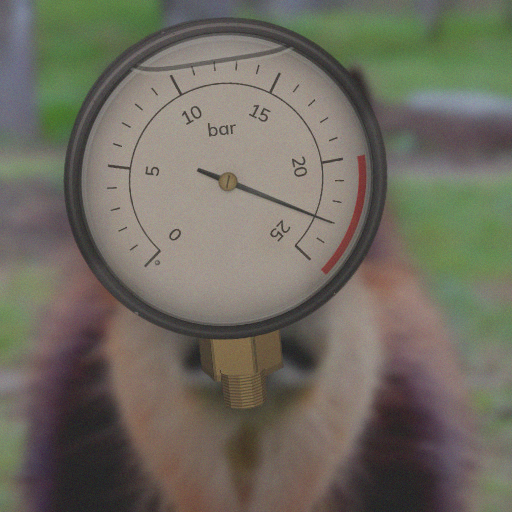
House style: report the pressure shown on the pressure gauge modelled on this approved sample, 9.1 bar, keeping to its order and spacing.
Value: 23 bar
